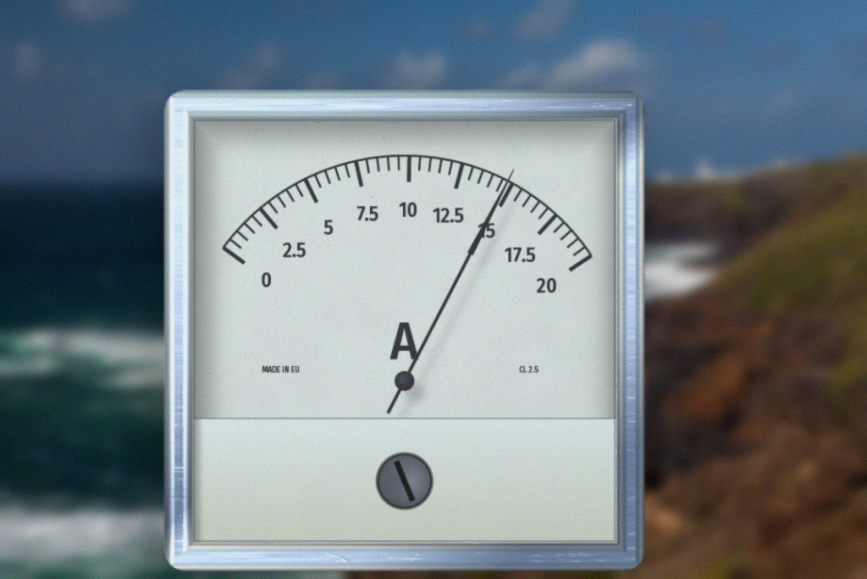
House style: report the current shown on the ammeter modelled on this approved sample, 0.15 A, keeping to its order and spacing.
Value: 14.75 A
